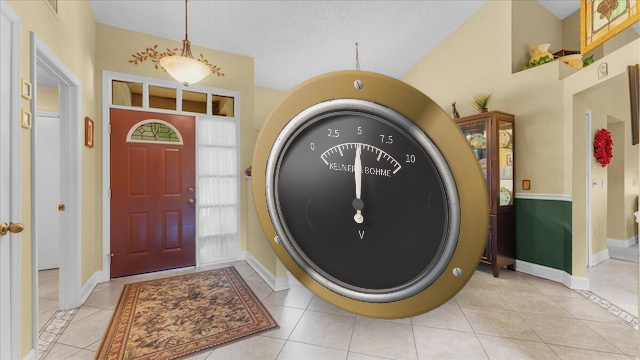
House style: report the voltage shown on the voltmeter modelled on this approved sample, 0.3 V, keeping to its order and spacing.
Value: 5 V
